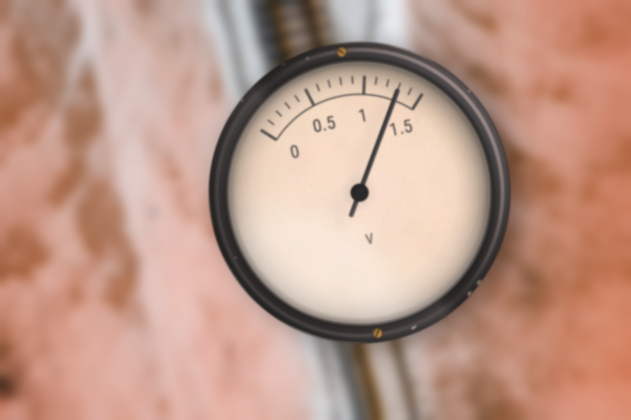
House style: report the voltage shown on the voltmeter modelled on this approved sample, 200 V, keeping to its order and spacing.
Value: 1.3 V
